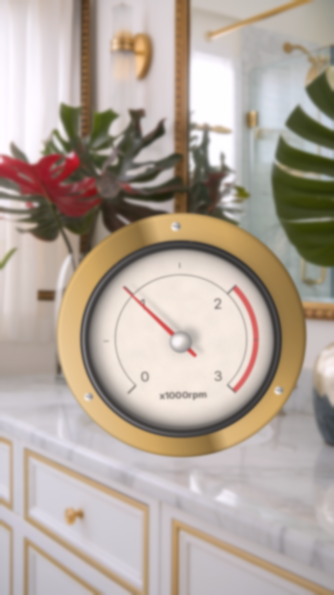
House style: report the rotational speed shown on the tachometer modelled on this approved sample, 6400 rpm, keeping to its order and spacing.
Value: 1000 rpm
